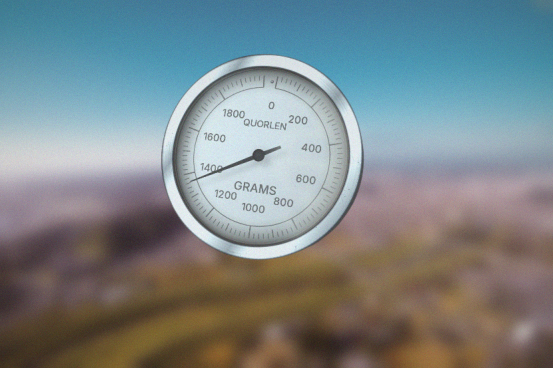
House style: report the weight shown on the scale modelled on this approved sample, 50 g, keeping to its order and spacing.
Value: 1360 g
